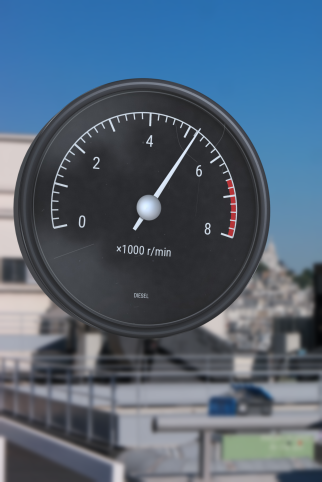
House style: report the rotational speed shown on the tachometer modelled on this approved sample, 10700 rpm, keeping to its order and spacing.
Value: 5200 rpm
